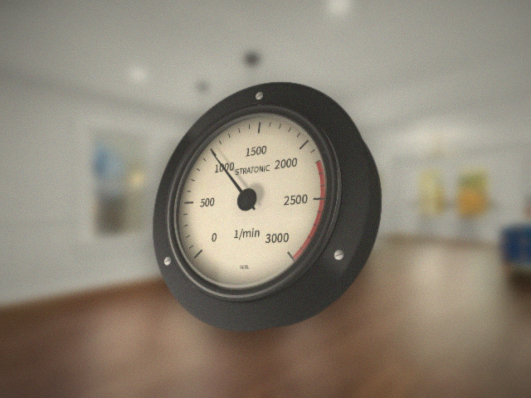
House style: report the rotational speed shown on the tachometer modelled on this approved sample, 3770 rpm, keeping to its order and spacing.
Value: 1000 rpm
